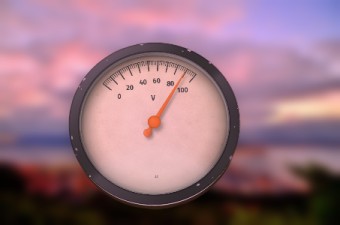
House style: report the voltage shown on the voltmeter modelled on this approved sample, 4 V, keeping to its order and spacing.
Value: 90 V
